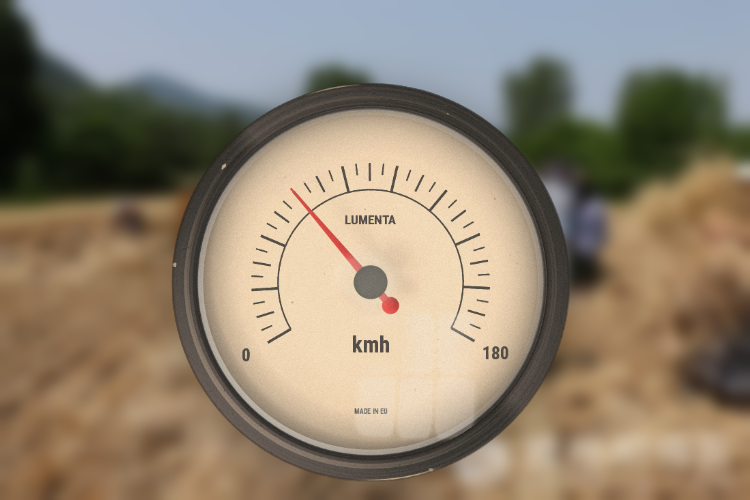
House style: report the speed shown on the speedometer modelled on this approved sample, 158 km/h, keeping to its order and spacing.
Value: 60 km/h
